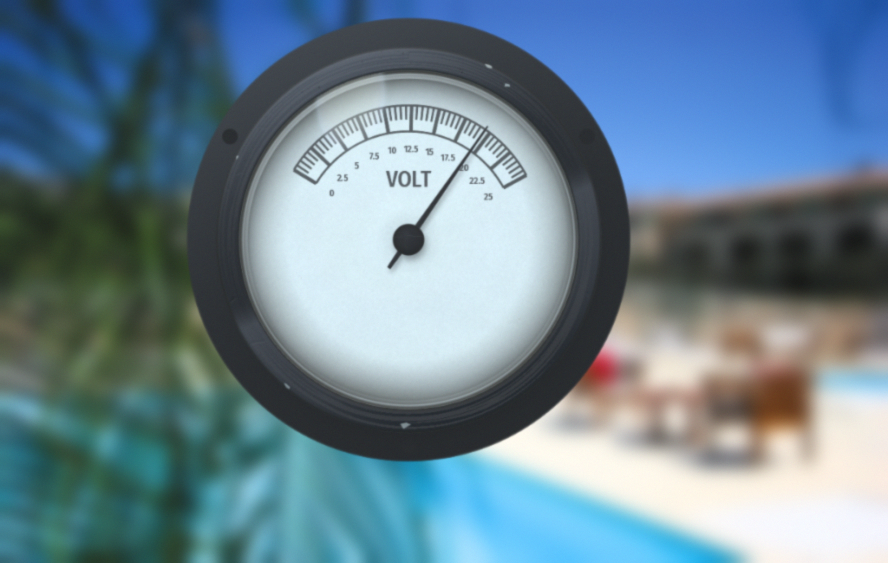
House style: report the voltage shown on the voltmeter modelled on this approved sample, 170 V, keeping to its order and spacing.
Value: 19.5 V
